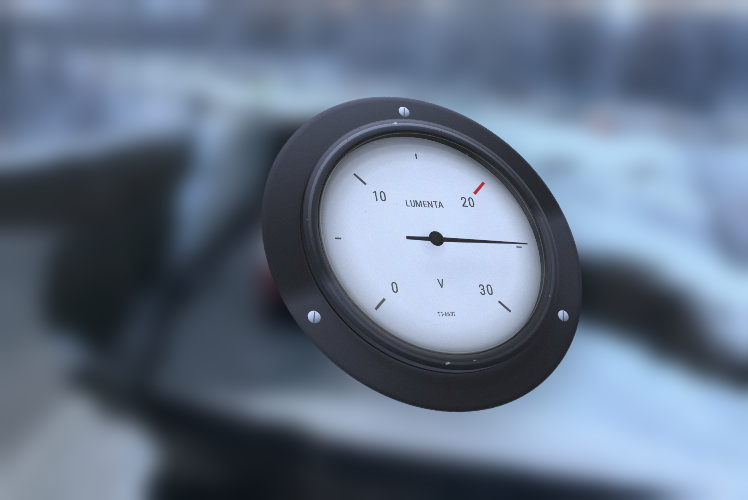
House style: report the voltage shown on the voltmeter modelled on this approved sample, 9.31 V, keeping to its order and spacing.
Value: 25 V
